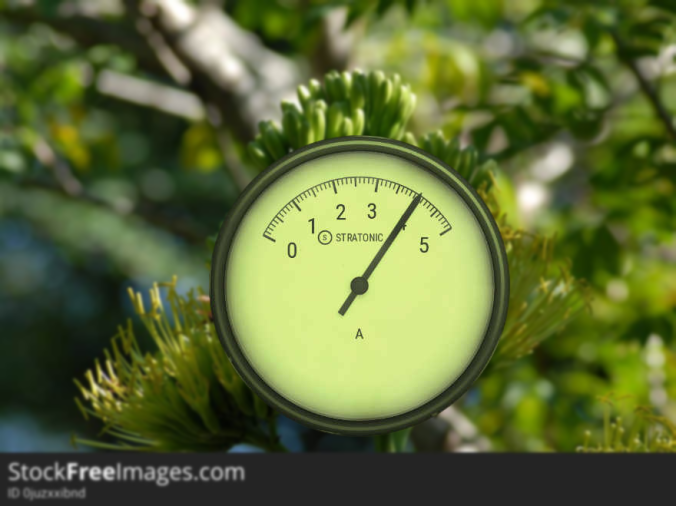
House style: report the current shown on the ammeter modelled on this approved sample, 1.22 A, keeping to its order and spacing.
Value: 4 A
